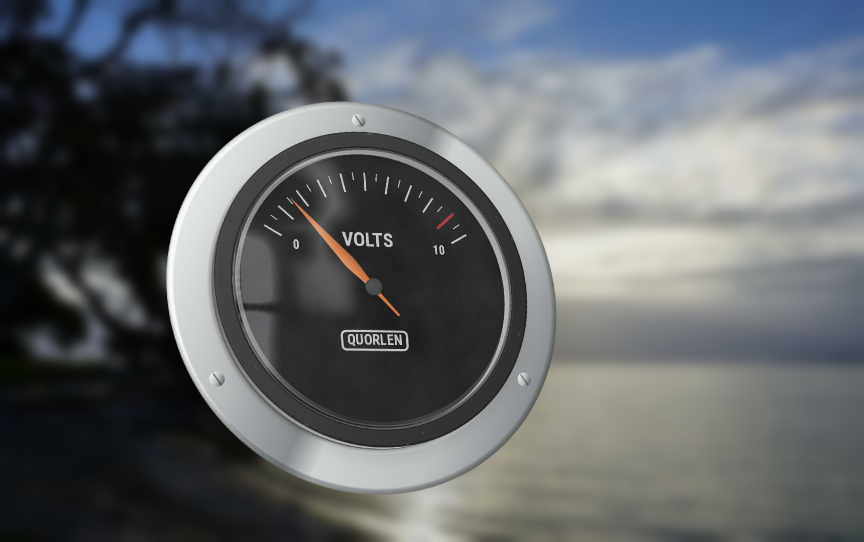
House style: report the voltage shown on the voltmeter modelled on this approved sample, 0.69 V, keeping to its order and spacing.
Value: 1.5 V
